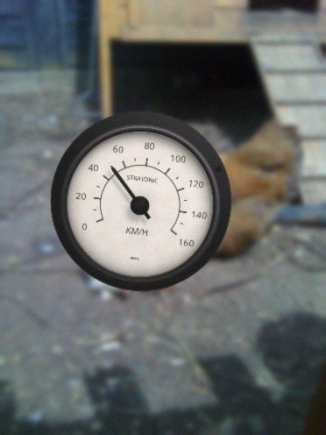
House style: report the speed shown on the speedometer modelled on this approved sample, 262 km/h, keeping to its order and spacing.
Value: 50 km/h
